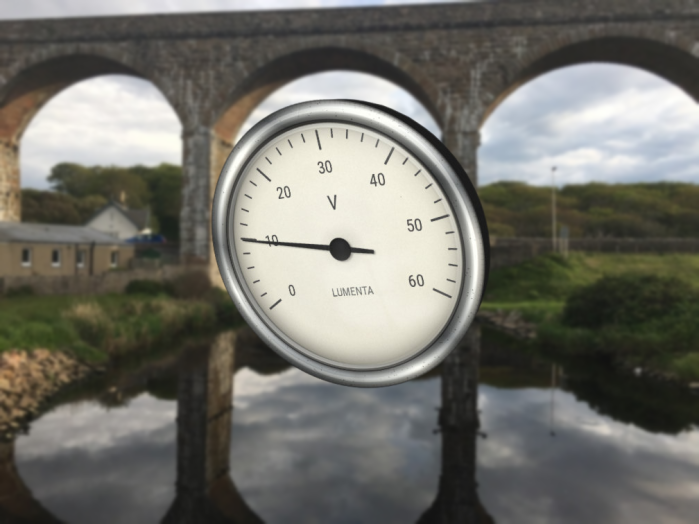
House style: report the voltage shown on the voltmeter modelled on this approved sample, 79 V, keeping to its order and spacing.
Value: 10 V
